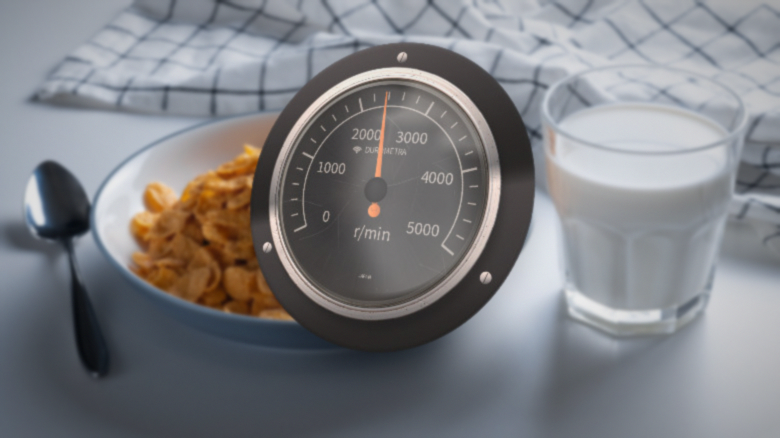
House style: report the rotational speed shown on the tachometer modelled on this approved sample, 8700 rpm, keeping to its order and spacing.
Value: 2400 rpm
